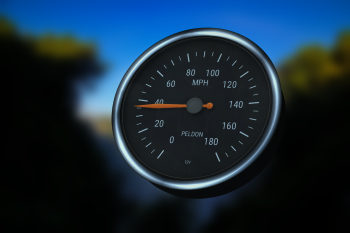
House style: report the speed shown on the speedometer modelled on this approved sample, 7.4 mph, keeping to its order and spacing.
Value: 35 mph
